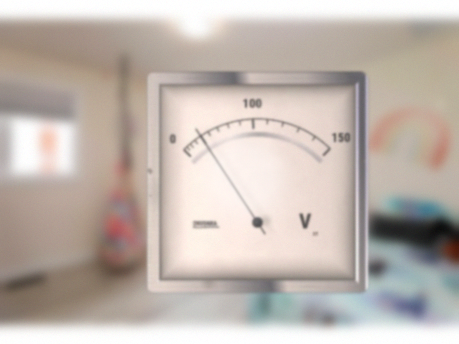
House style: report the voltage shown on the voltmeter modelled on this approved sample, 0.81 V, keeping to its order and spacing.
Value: 50 V
